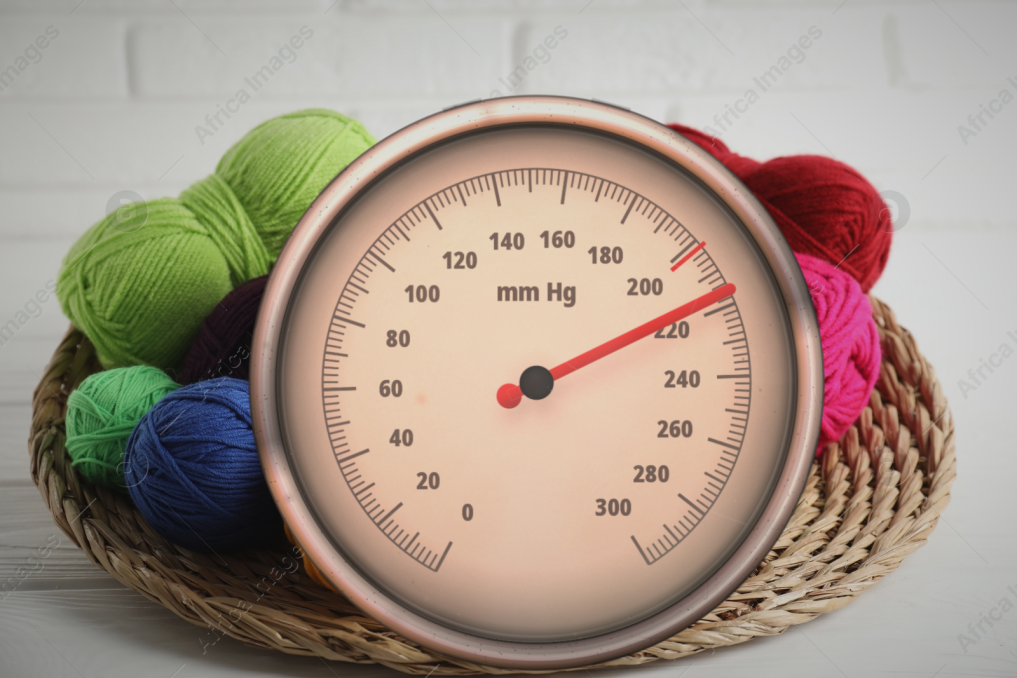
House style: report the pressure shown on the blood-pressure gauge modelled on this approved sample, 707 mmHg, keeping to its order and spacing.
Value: 216 mmHg
